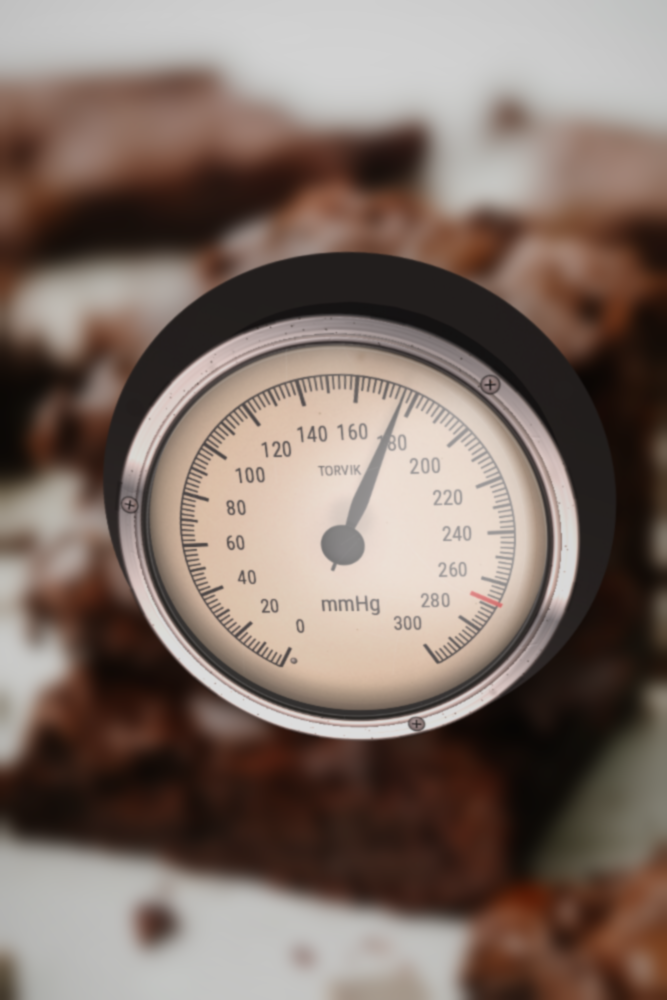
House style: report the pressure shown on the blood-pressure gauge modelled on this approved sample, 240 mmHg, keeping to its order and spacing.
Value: 176 mmHg
